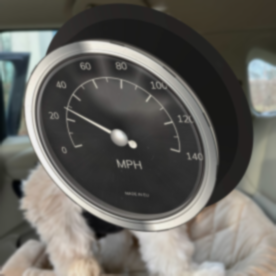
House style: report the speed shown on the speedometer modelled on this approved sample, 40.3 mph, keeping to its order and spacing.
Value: 30 mph
